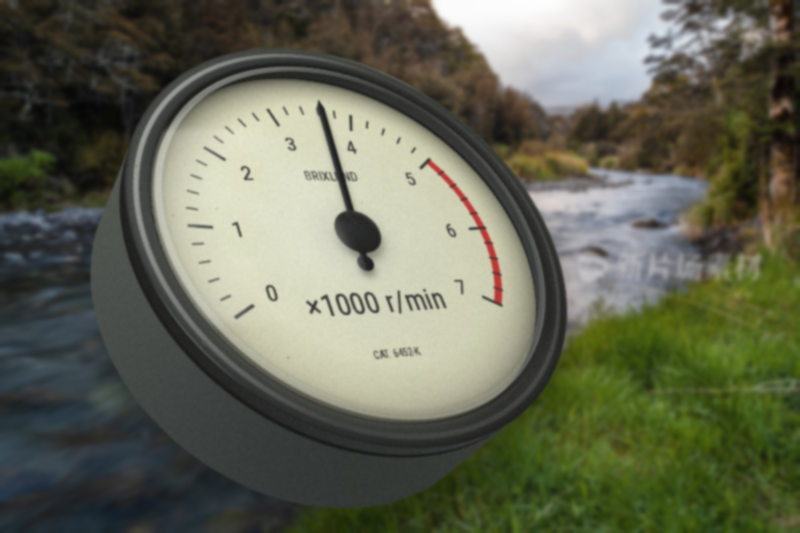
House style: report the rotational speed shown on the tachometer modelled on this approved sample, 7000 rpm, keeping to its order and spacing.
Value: 3600 rpm
